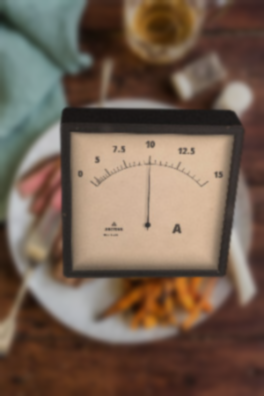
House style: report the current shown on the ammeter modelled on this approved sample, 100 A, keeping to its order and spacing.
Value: 10 A
